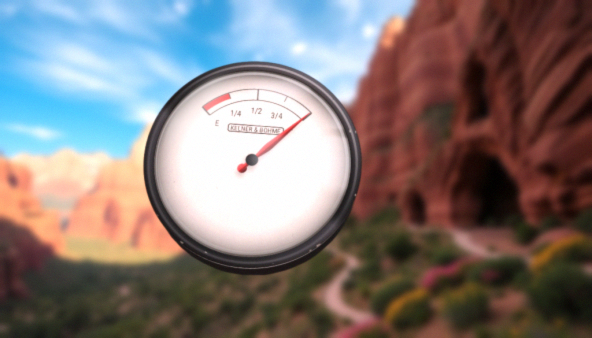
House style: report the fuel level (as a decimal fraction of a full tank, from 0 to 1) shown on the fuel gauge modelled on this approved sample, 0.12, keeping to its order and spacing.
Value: 1
